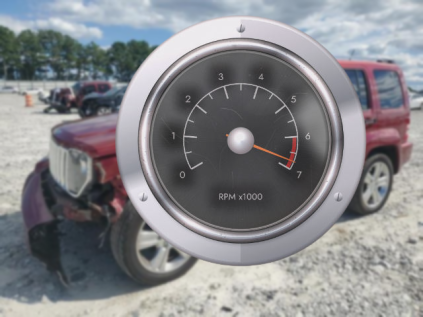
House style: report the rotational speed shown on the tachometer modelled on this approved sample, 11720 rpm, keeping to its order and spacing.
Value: 6750 rpm
